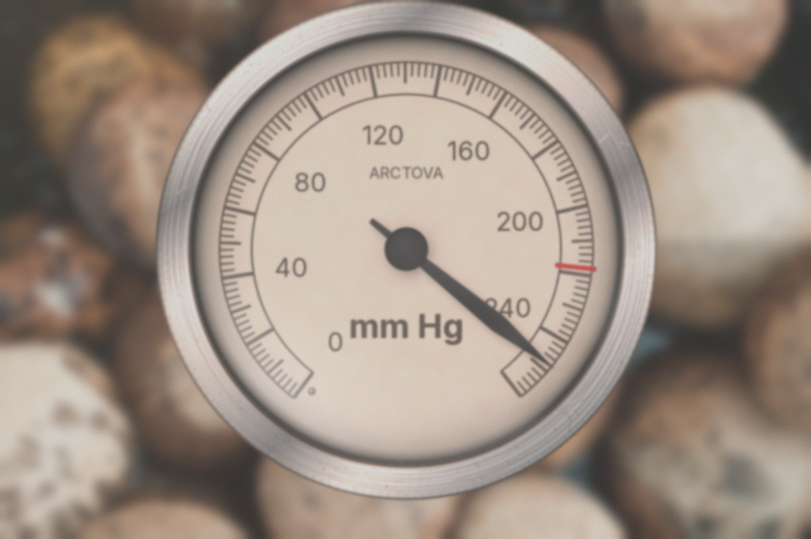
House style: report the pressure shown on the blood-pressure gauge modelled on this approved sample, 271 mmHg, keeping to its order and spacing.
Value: 248 mmHg
